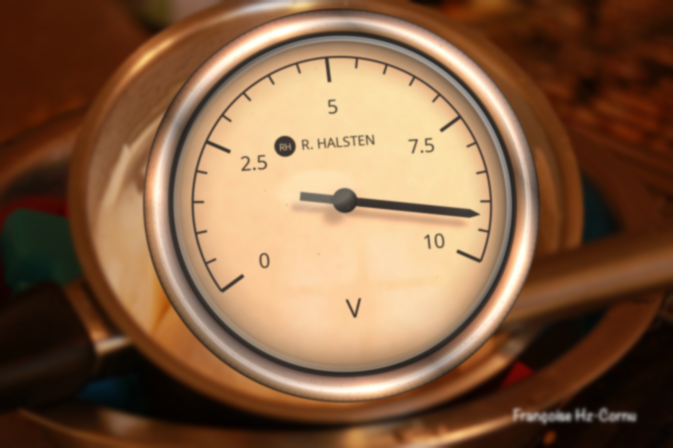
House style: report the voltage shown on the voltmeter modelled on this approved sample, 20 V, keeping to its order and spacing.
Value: 9.25 V
